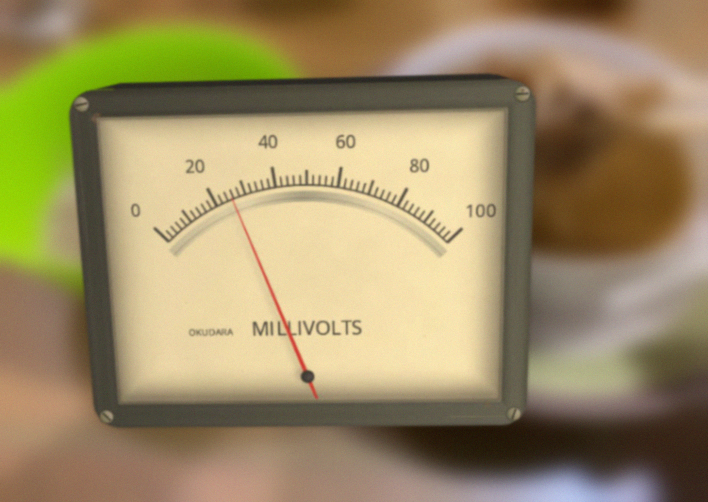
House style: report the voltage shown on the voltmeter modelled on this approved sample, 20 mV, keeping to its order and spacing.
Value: 26 mV
